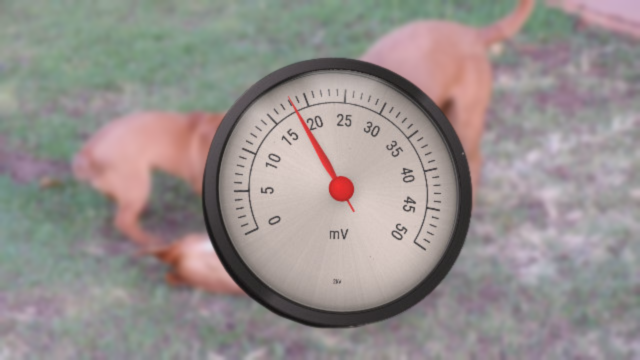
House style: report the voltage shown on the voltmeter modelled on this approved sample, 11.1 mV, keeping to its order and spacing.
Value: 18 mV
